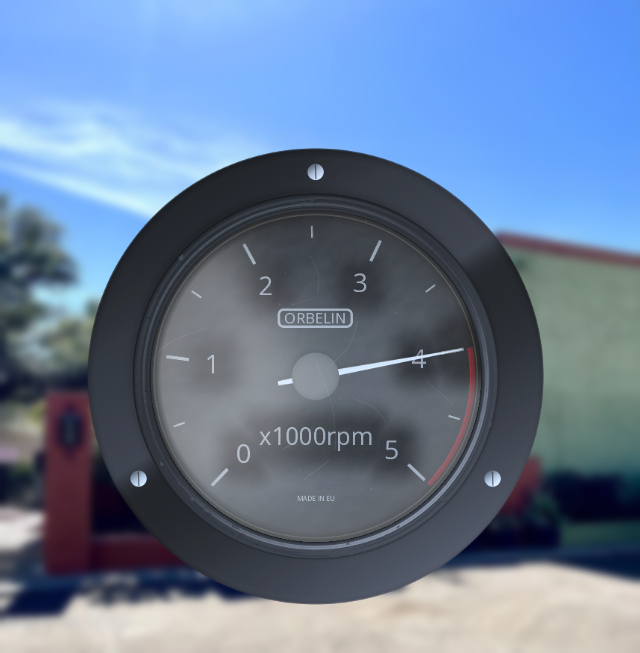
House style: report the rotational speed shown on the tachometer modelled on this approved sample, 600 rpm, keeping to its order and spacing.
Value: 4000 rpm
